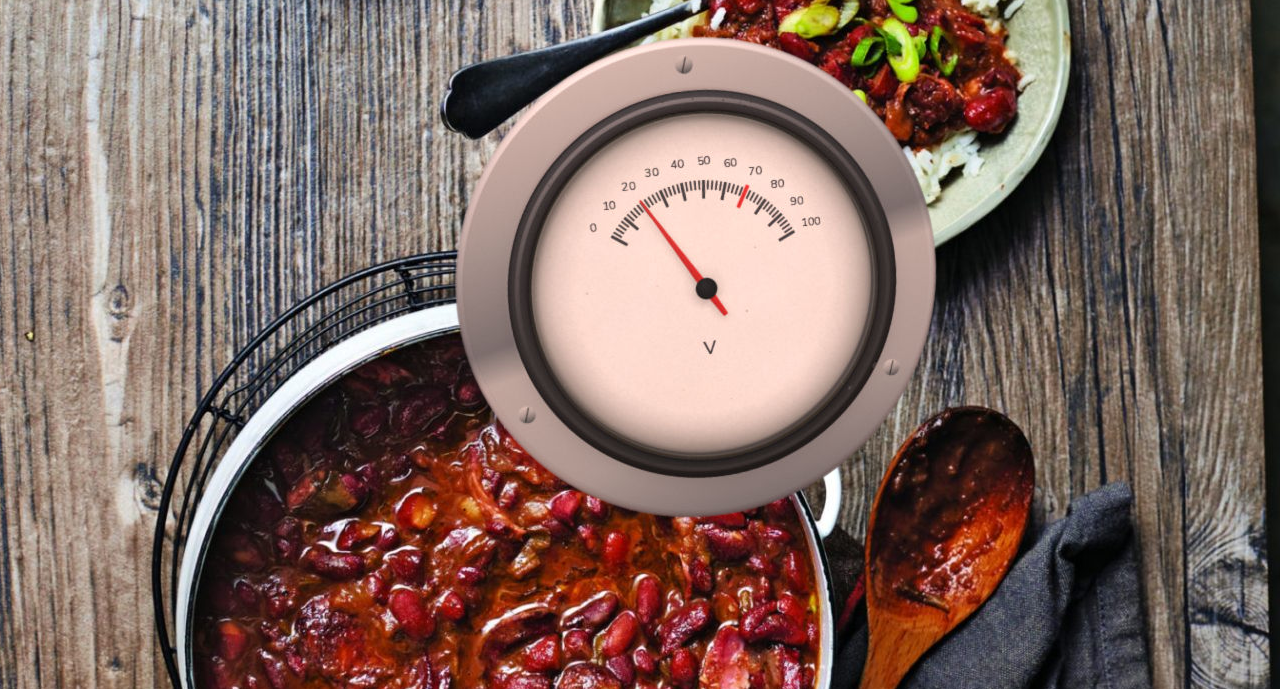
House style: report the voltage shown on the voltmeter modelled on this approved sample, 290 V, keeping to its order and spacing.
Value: 20 V
